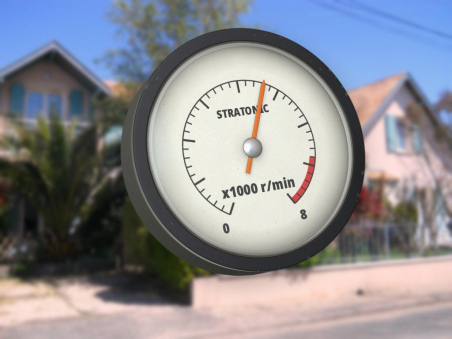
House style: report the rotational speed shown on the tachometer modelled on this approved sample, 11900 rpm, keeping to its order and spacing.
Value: 4600 rpm
